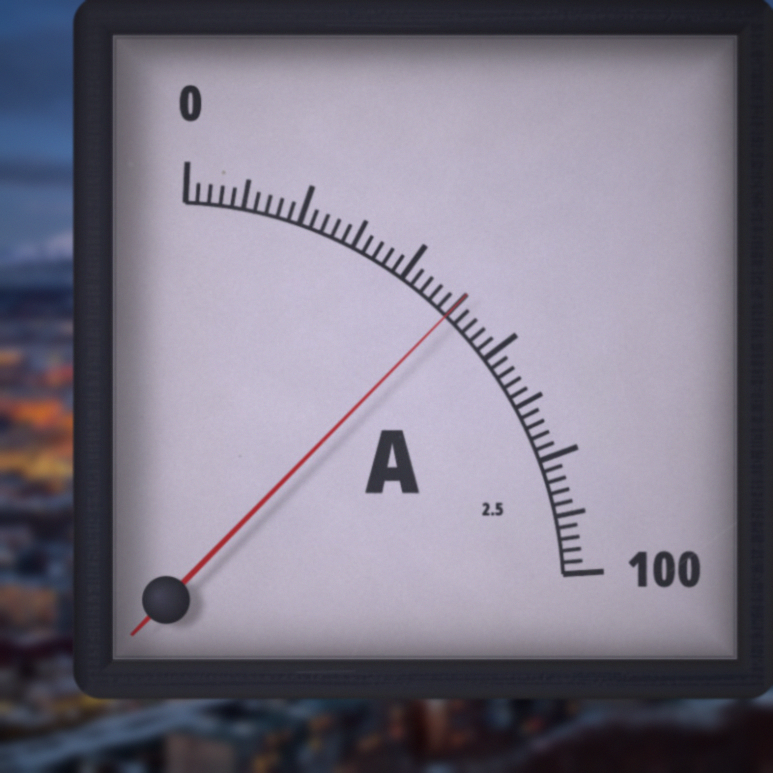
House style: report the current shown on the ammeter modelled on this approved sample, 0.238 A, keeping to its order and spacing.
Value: 50 A
